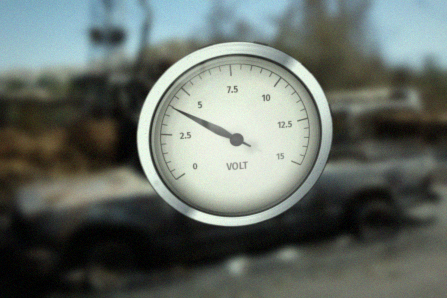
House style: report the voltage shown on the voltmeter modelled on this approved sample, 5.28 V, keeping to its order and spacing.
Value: 4 V
